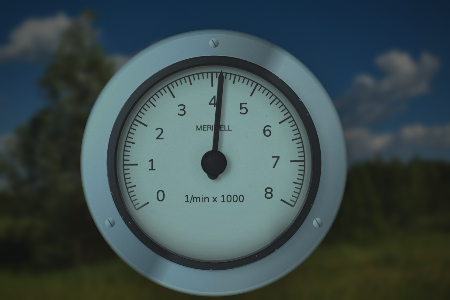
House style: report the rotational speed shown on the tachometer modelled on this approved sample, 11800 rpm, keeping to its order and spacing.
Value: 4200 rpm
